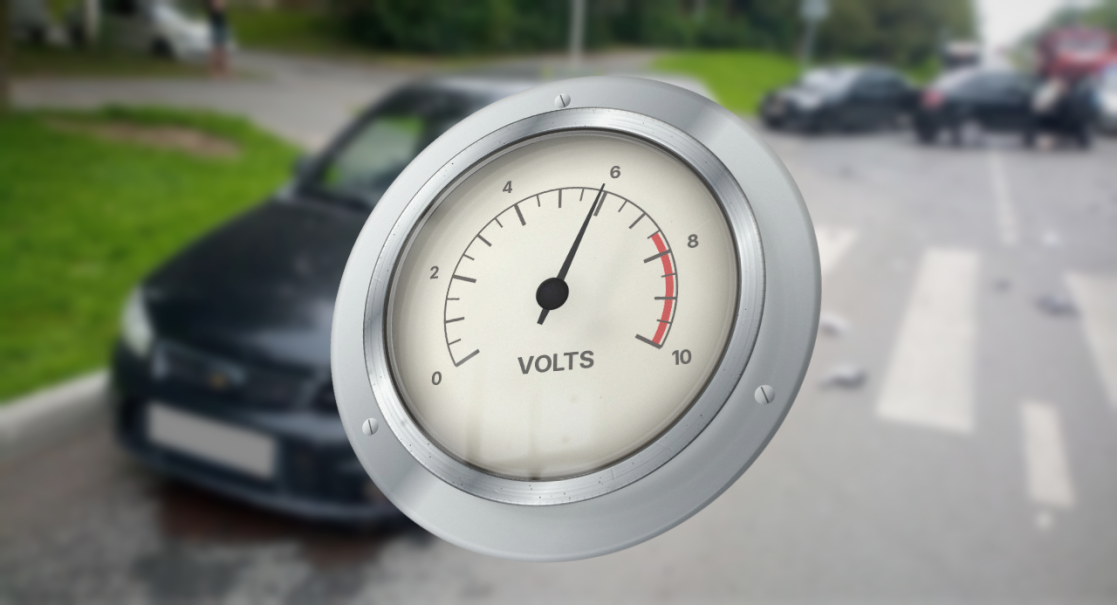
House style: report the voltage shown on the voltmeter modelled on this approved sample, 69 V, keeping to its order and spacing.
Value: 6 V
